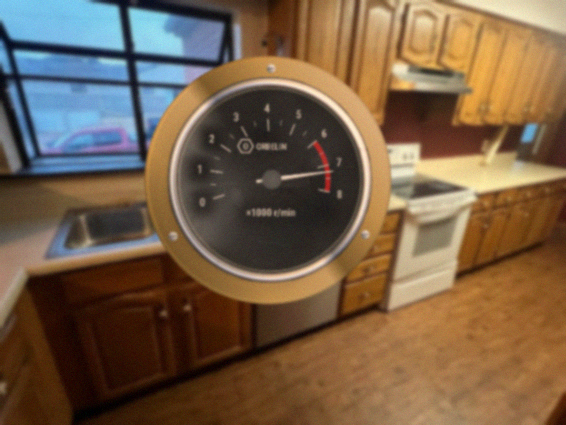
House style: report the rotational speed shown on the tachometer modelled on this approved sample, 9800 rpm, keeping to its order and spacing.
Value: 7250 rpm
